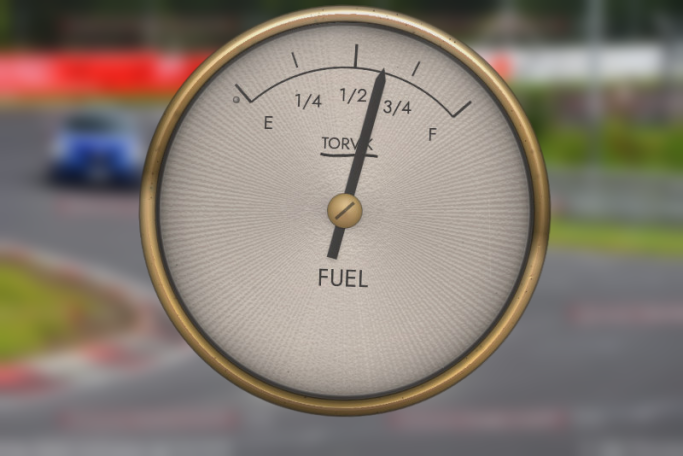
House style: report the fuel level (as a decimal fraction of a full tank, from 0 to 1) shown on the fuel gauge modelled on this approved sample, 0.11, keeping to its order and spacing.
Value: 0.625
